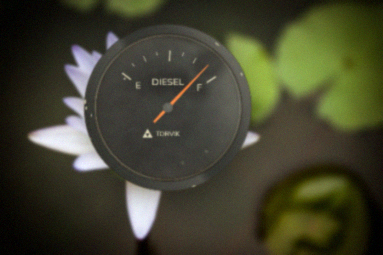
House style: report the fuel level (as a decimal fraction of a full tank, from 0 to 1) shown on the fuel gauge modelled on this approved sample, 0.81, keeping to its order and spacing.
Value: 0.875
